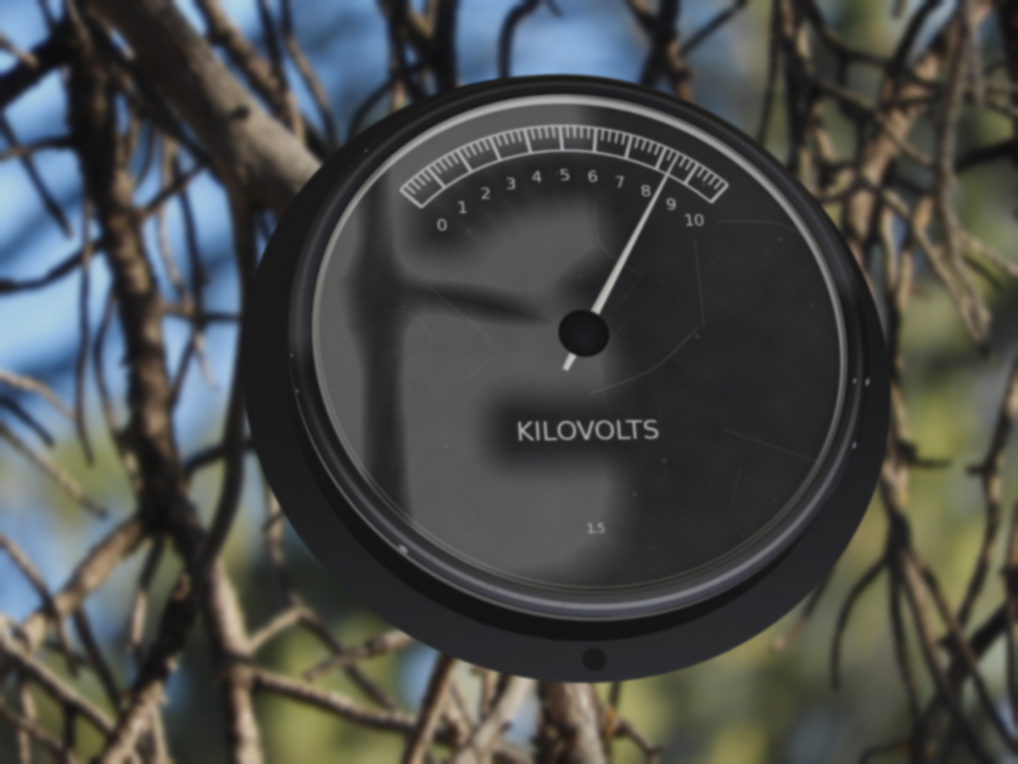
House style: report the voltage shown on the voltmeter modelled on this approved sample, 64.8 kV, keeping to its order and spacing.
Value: 8.4 kV
